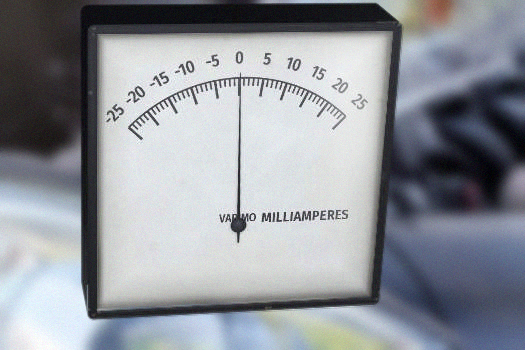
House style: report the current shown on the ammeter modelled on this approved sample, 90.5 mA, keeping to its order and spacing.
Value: 0 mA
